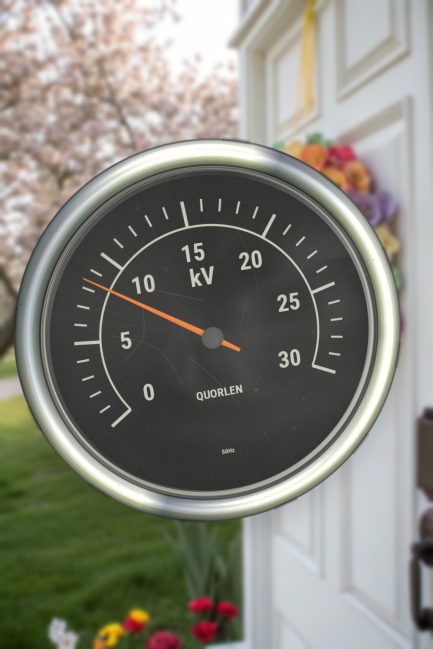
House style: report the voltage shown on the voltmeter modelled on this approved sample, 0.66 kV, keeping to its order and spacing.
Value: 8.5 kV
